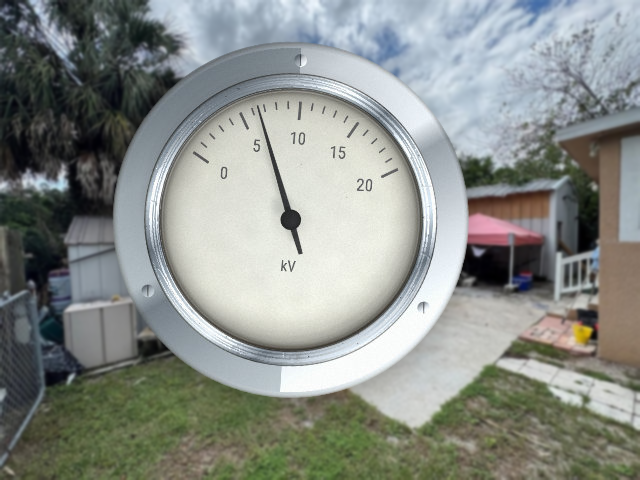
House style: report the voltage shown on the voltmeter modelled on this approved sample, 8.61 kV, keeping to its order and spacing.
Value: 6.5 kV
